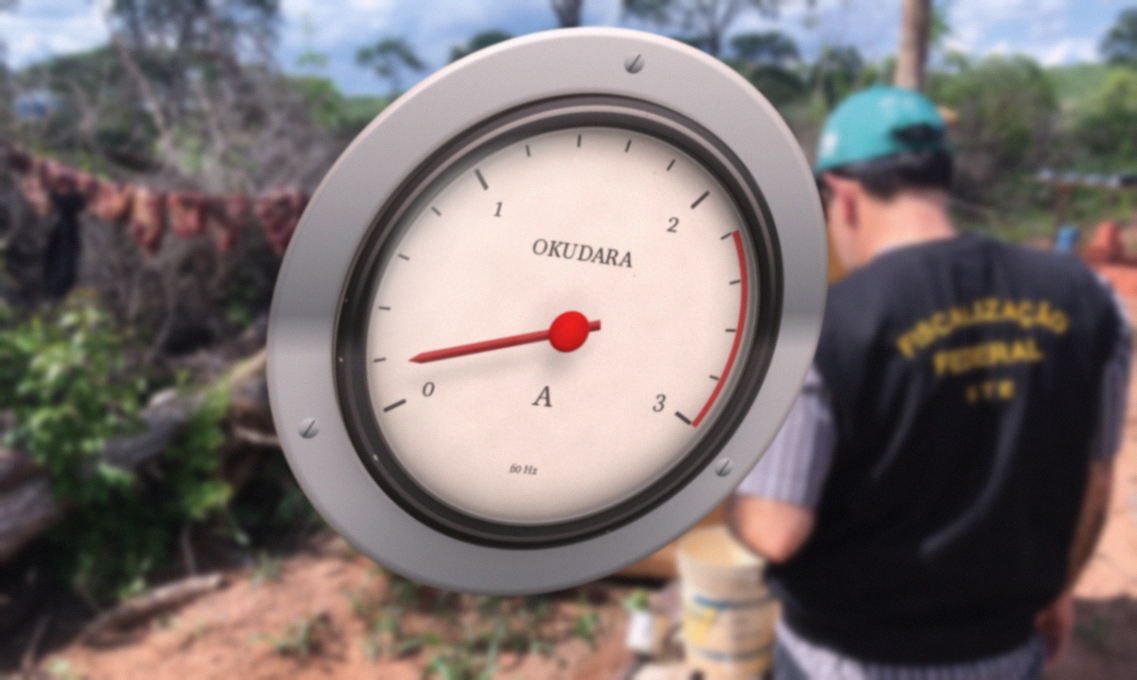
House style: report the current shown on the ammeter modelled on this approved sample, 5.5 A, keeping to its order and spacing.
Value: 0.2 A
